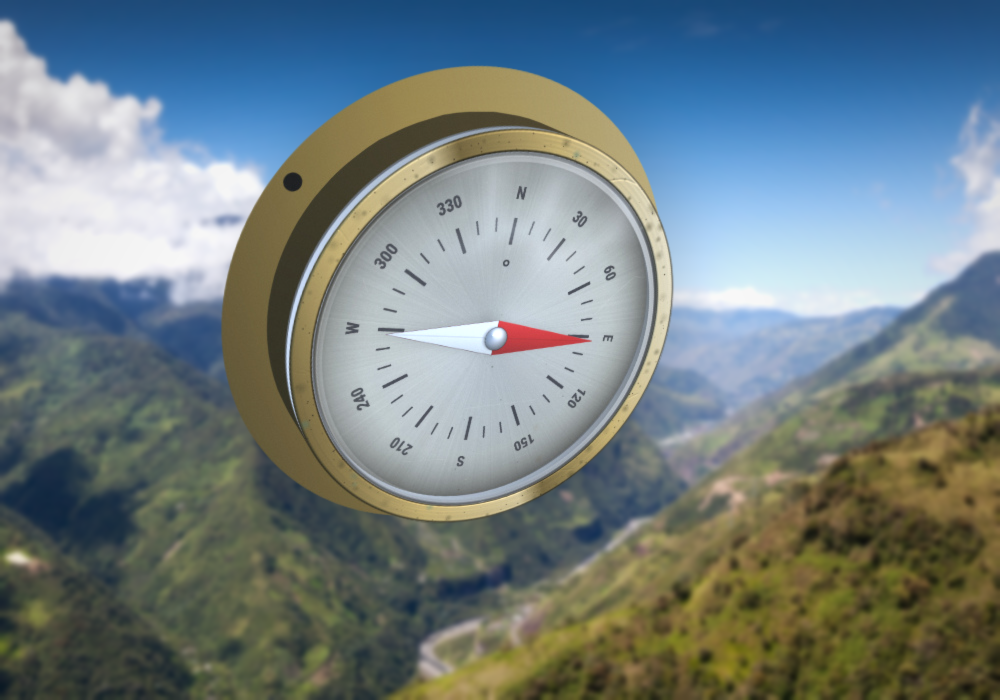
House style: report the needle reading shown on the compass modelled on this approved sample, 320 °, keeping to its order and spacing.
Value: 90 °
